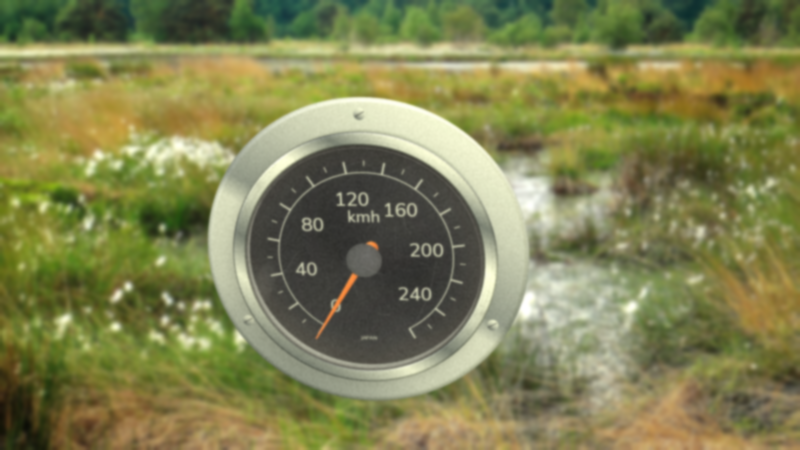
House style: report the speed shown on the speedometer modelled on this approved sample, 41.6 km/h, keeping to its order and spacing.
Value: 0 km/h
